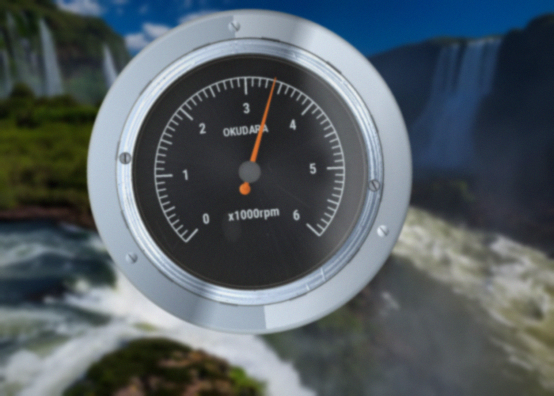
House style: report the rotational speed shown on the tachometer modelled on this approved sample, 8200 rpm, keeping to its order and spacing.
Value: 3400 rpm
